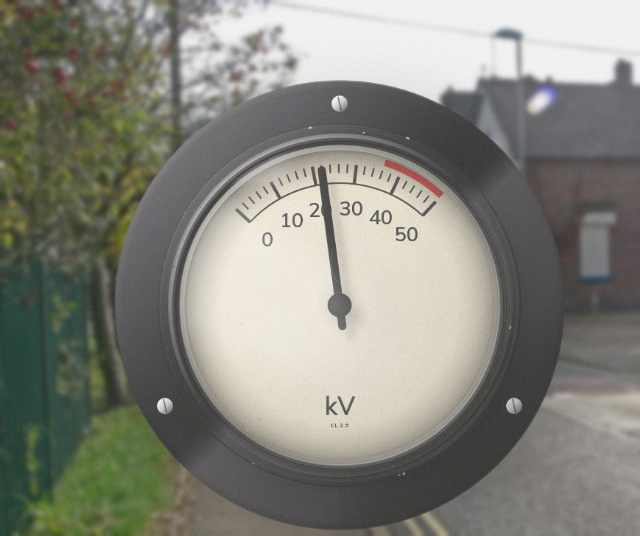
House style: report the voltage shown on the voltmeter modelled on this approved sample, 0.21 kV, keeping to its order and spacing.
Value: 22 kV
